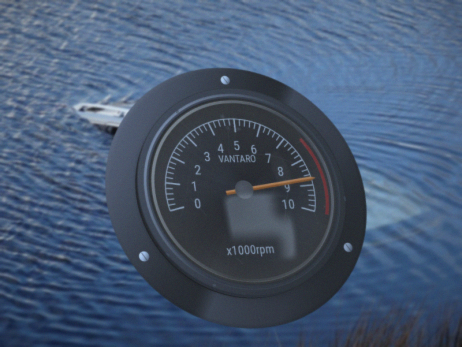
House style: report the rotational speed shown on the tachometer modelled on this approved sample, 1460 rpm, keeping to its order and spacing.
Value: 8800 rpm
